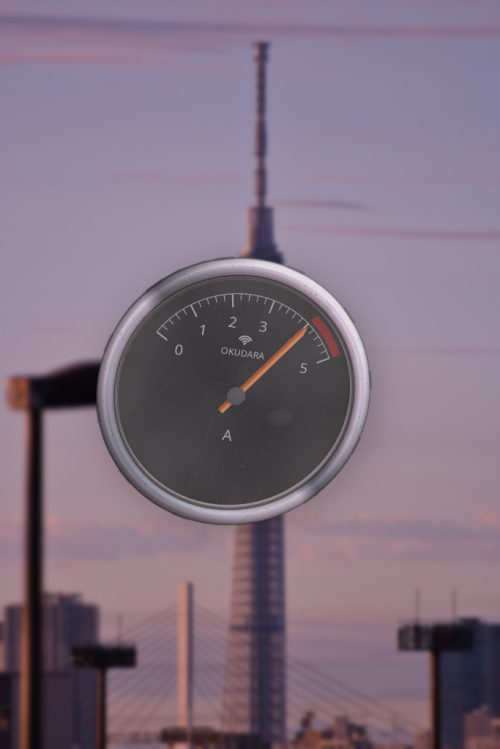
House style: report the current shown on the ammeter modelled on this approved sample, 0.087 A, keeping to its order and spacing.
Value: 4 A
